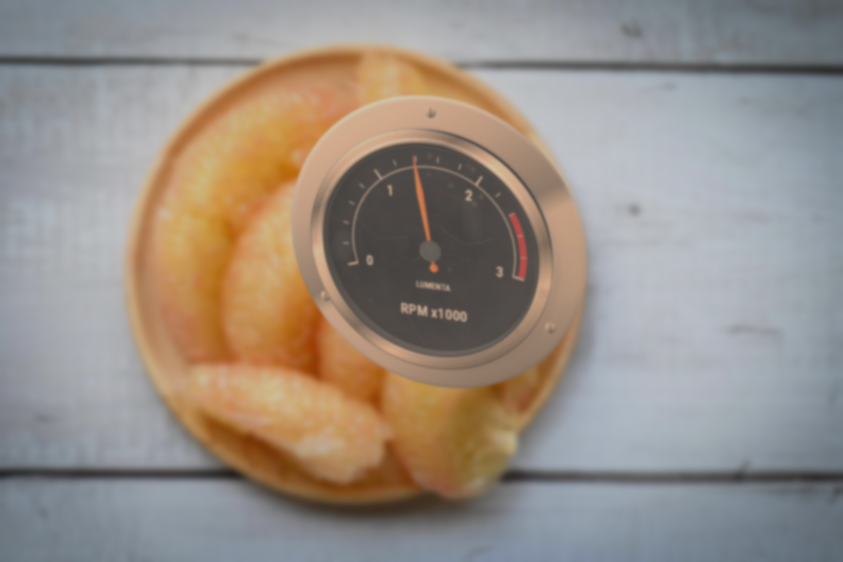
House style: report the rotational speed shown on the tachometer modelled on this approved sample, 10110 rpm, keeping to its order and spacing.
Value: 1400 rpm
